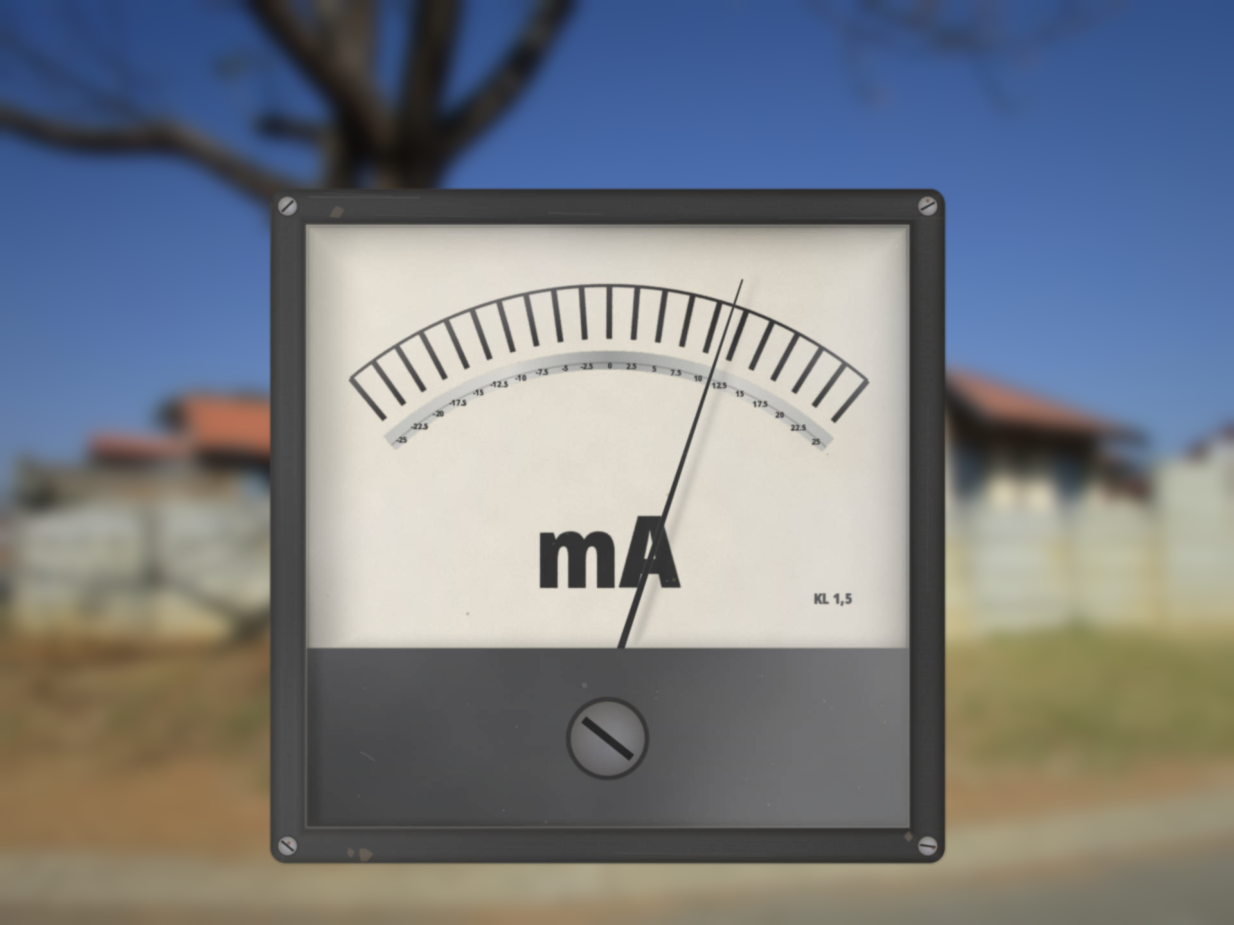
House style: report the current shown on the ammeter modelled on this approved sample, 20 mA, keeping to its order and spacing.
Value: 11.25 mA
